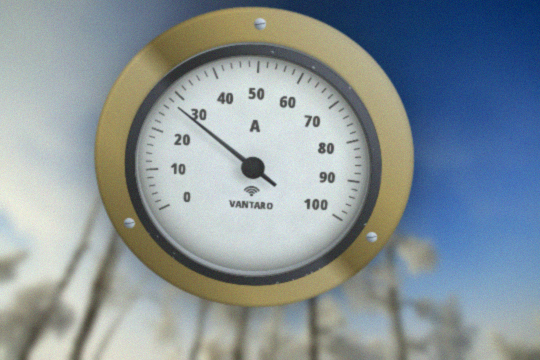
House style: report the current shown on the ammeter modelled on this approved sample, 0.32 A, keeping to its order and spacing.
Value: 28 A
